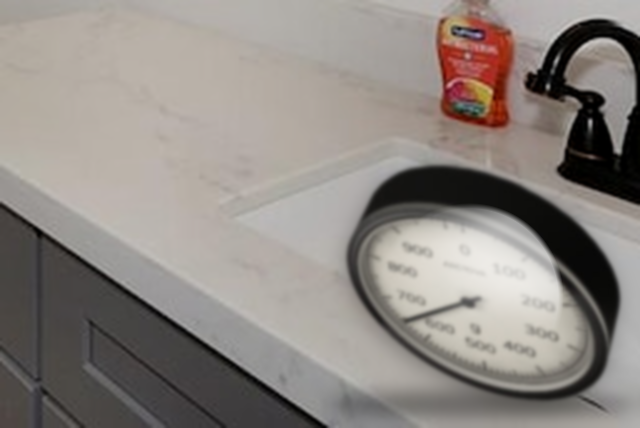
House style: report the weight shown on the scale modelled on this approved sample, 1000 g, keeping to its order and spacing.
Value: 650 g
